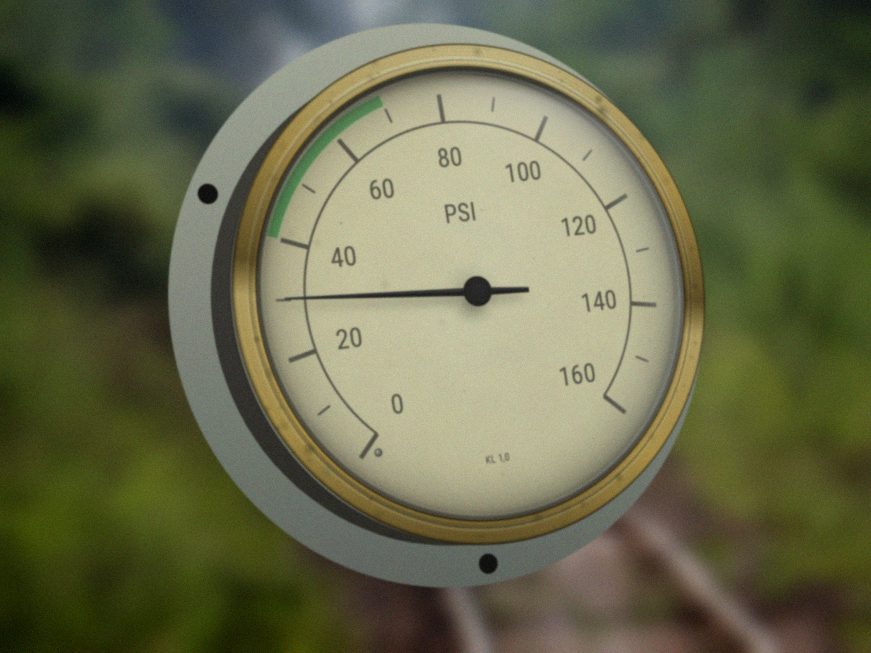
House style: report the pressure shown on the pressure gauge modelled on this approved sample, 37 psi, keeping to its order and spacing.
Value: 30 psi
